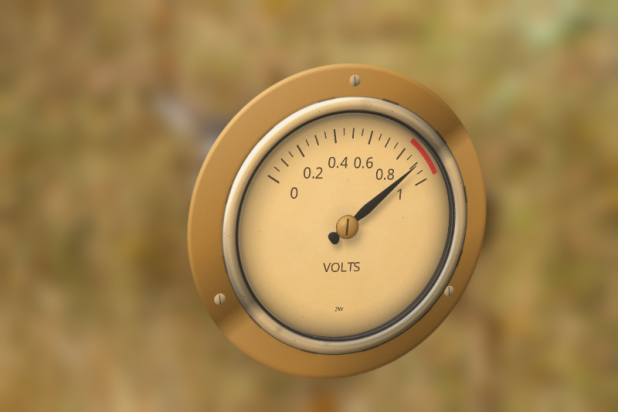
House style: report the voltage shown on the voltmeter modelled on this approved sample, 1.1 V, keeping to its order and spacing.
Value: 0.9 V
